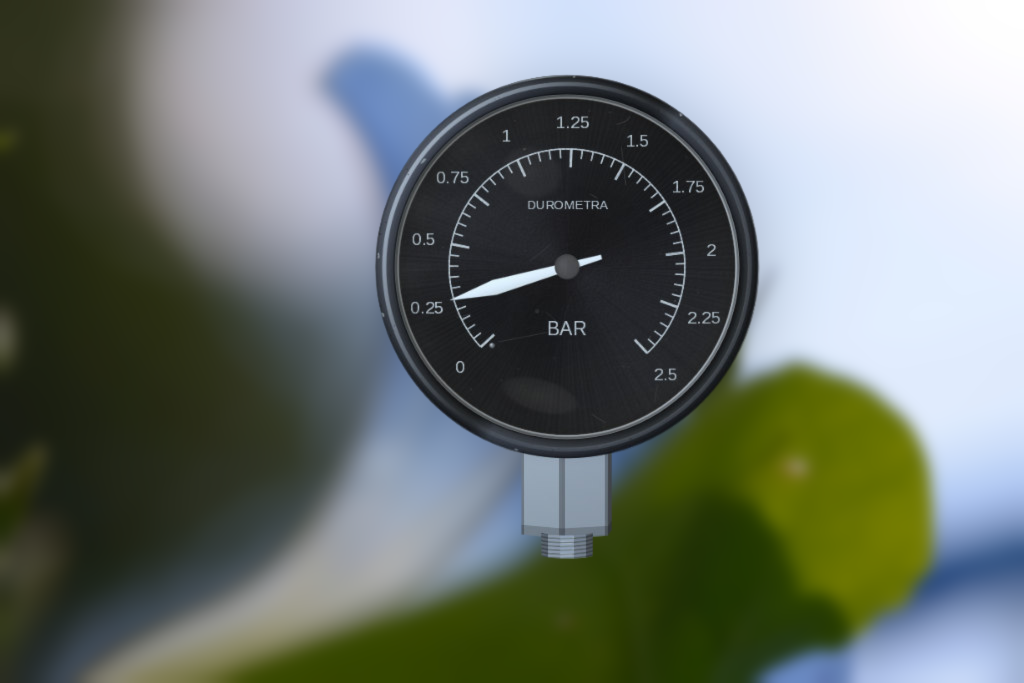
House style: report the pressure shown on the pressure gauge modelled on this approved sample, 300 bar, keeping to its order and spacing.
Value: 0.25 bar
